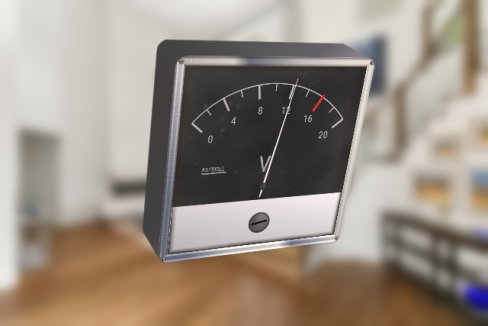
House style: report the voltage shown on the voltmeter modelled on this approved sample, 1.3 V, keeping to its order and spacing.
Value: 12 V
